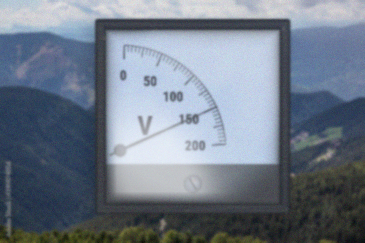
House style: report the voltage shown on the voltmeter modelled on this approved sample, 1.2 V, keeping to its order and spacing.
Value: 150 V
